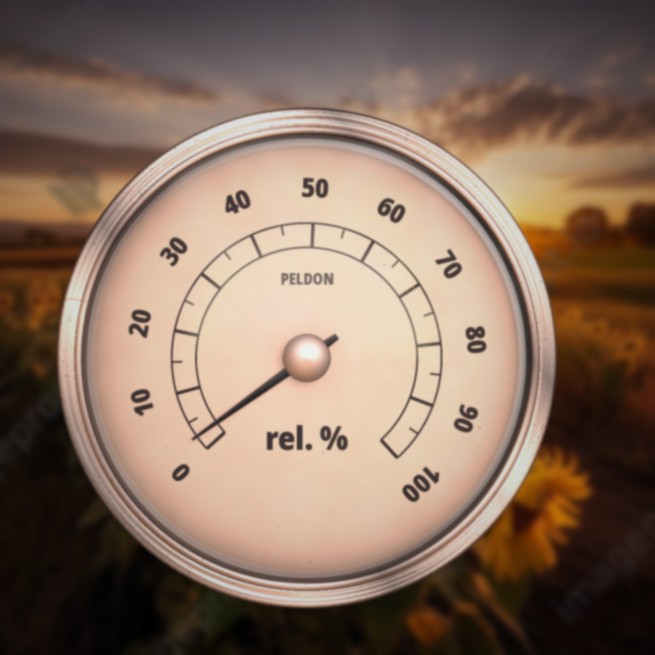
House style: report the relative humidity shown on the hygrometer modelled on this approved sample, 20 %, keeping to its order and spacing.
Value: 2.5 %
